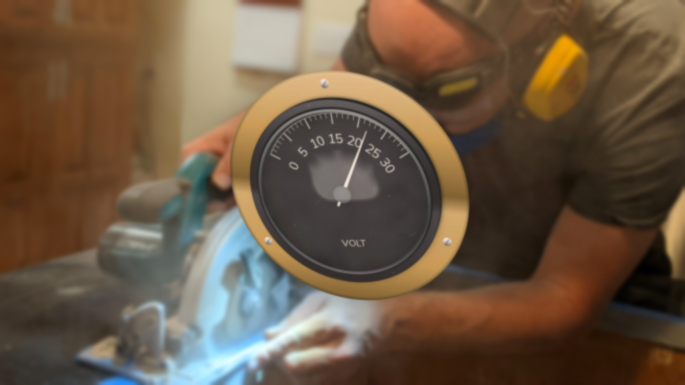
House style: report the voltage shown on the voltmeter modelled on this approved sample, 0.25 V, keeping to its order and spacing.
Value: 22 V
